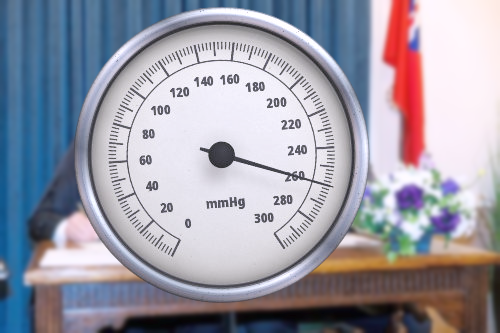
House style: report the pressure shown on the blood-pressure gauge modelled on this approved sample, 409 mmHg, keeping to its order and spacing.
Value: 260 mmHg
